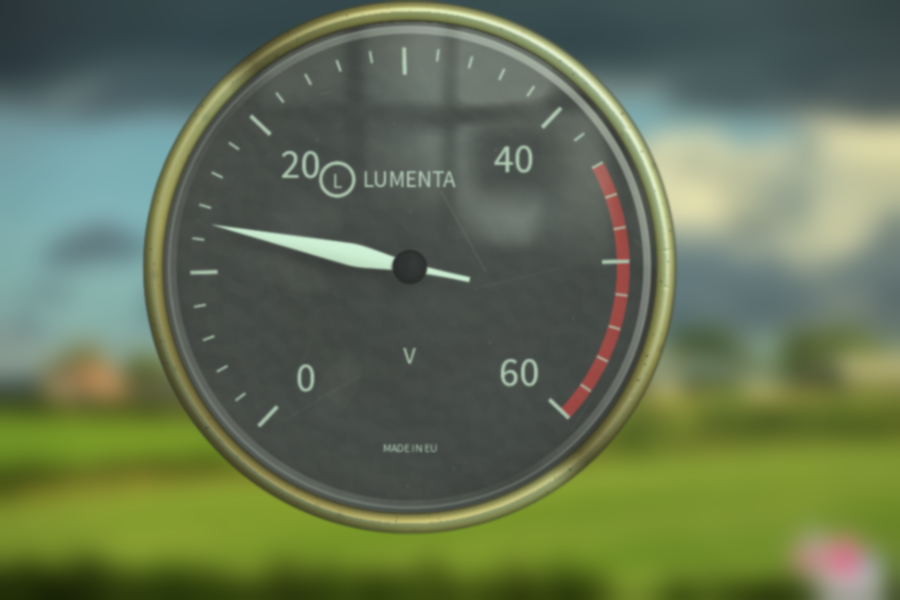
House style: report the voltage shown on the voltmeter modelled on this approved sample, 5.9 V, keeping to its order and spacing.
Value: 13 V
